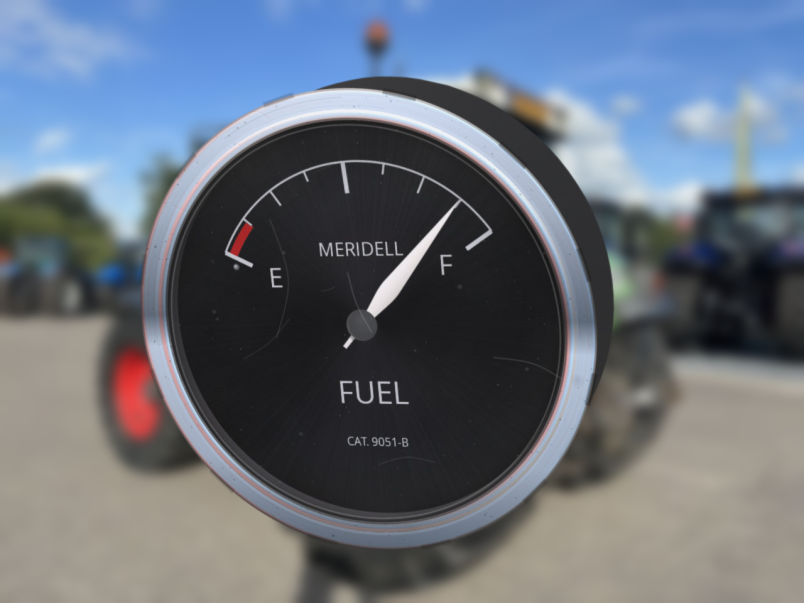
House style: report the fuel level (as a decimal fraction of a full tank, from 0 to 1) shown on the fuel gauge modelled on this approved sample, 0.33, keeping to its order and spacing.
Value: 0.875
